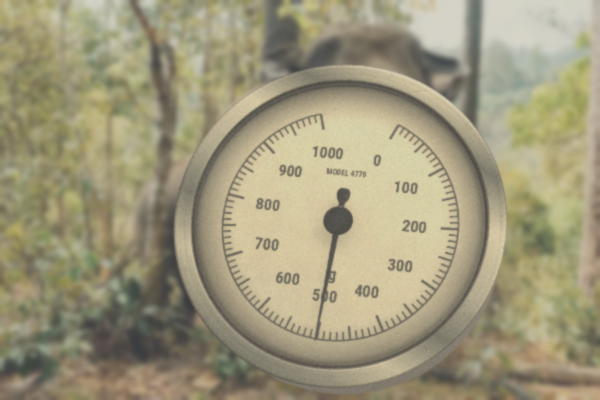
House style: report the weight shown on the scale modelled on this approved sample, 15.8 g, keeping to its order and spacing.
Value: 500 g
